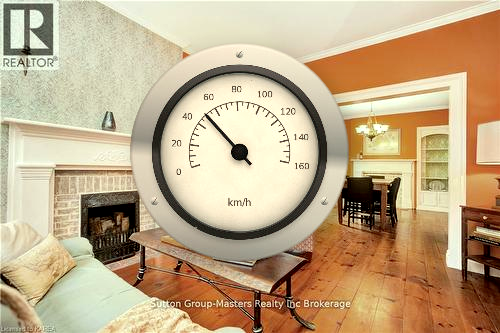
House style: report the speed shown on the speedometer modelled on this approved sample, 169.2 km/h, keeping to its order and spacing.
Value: 50 km/h
